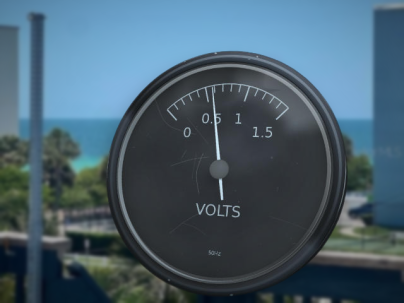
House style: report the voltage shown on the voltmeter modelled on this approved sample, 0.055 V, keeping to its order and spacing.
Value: 0.6 V
